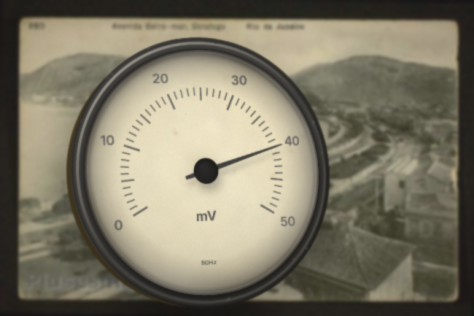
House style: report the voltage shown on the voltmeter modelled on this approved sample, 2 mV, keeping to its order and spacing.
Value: 40 mV
